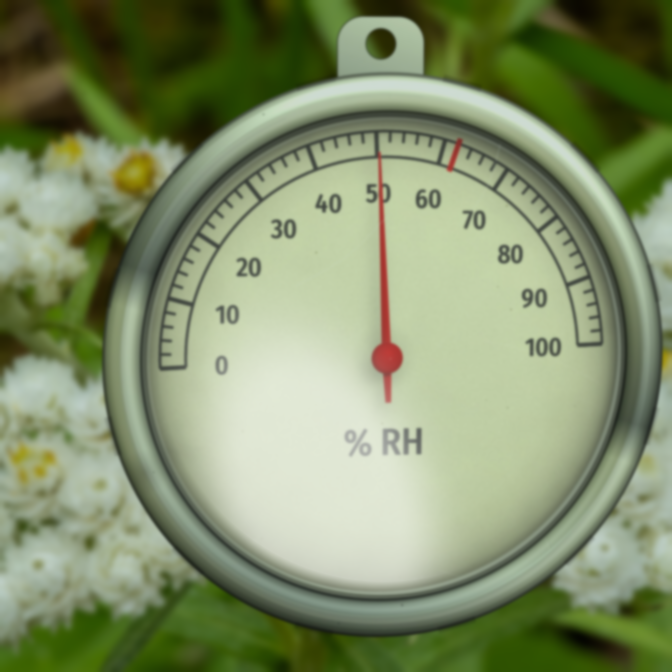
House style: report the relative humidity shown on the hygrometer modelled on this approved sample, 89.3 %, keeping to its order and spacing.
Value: 50 %
